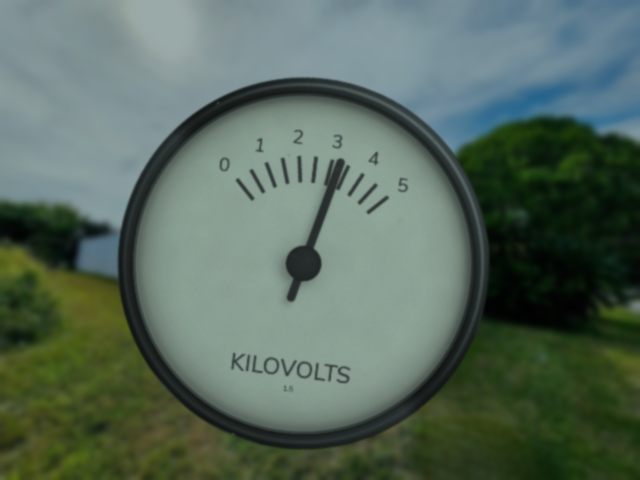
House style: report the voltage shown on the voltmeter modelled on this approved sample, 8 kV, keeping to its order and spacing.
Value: 3.25 kV
